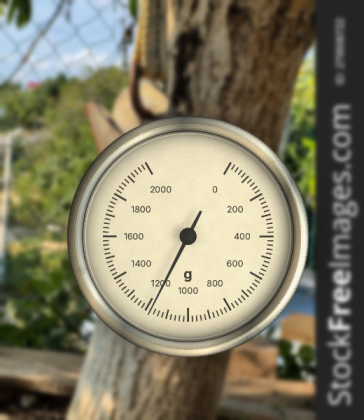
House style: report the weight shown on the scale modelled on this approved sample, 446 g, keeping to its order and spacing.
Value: 1180 g
